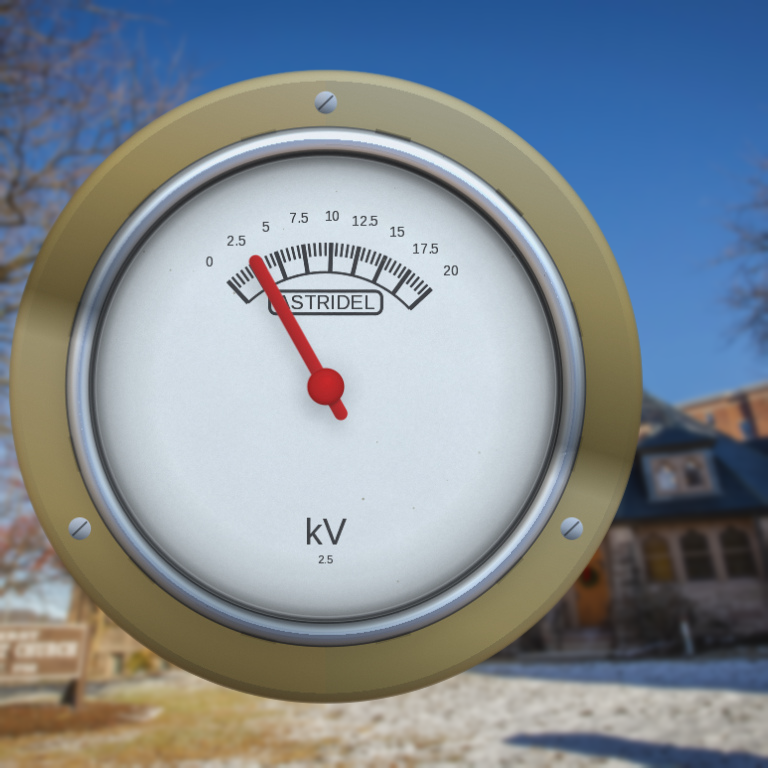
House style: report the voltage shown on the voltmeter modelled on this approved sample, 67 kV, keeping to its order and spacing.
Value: 3 kV
